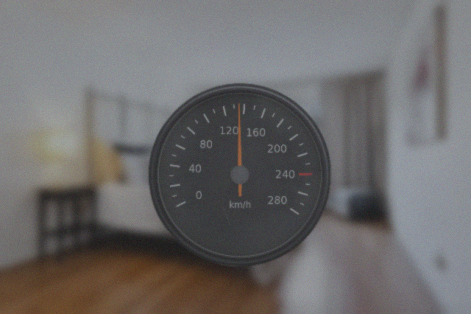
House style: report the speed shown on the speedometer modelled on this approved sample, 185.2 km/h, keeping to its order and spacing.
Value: 135 km/h
